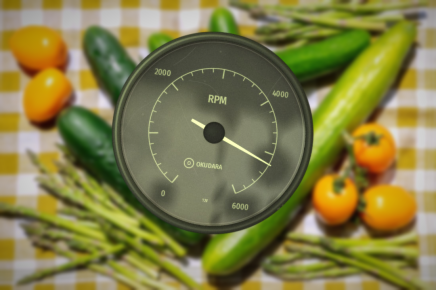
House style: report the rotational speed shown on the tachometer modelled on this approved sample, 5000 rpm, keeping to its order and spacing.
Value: 5200 rpm
